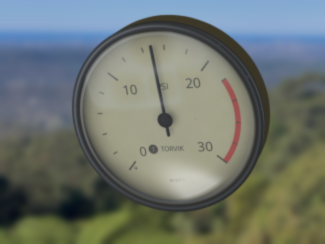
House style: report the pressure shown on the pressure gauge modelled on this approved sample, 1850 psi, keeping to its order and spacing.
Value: 15 psi
